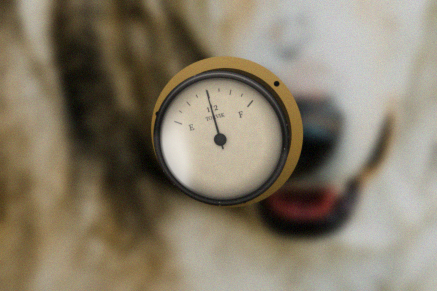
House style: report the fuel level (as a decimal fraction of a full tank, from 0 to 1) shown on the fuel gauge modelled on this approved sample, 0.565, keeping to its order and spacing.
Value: 0.5
